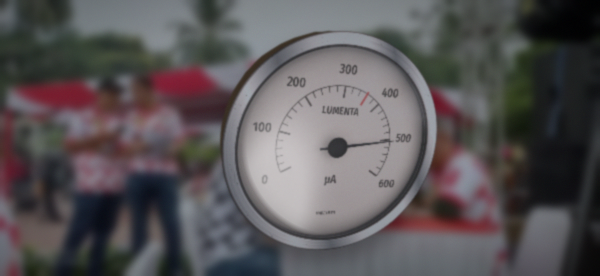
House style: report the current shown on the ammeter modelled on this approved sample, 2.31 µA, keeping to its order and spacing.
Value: 500 µA
